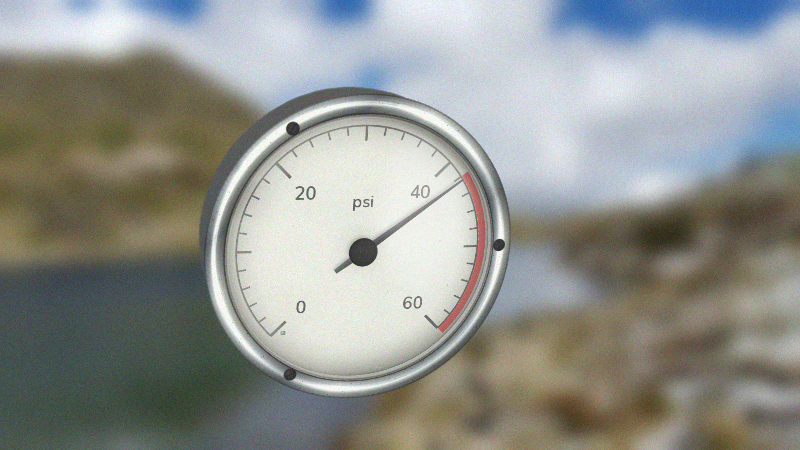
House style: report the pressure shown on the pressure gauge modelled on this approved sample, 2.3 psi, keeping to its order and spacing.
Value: 42 psi
